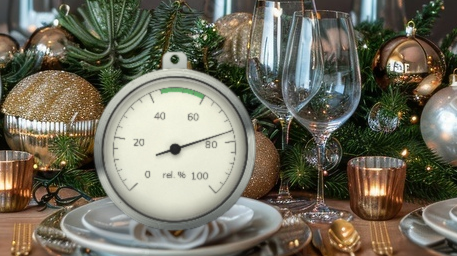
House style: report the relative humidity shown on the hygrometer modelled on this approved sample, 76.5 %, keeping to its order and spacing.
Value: 76 %
